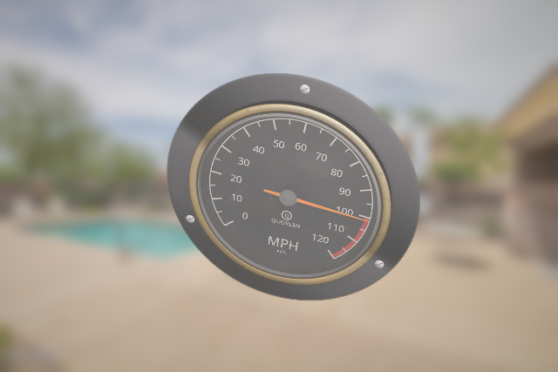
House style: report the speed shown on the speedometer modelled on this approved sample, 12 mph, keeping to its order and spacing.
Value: 100 mph
